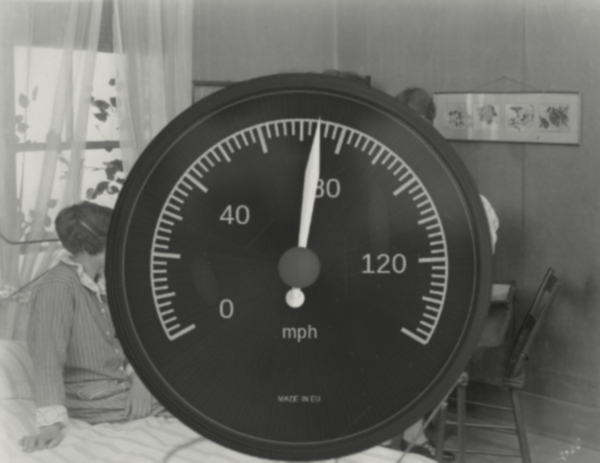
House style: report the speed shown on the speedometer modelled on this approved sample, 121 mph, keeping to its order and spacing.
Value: 74 mph
